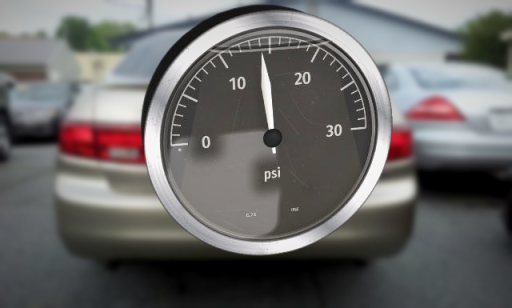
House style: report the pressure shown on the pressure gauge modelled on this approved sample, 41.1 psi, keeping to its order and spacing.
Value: 14 psi
